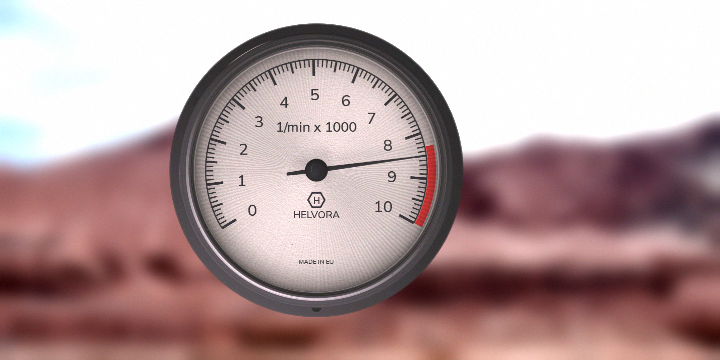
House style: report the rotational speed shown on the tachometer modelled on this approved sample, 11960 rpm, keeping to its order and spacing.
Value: 8500 rpm
